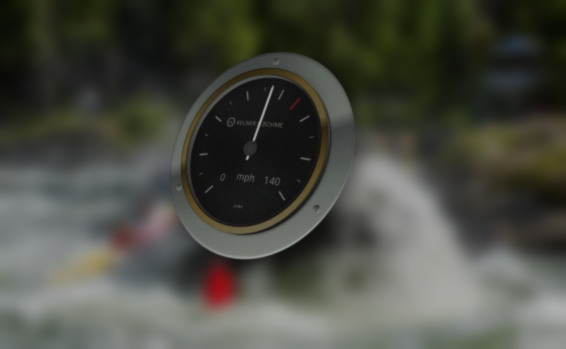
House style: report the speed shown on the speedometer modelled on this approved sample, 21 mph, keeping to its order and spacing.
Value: 75 mph
